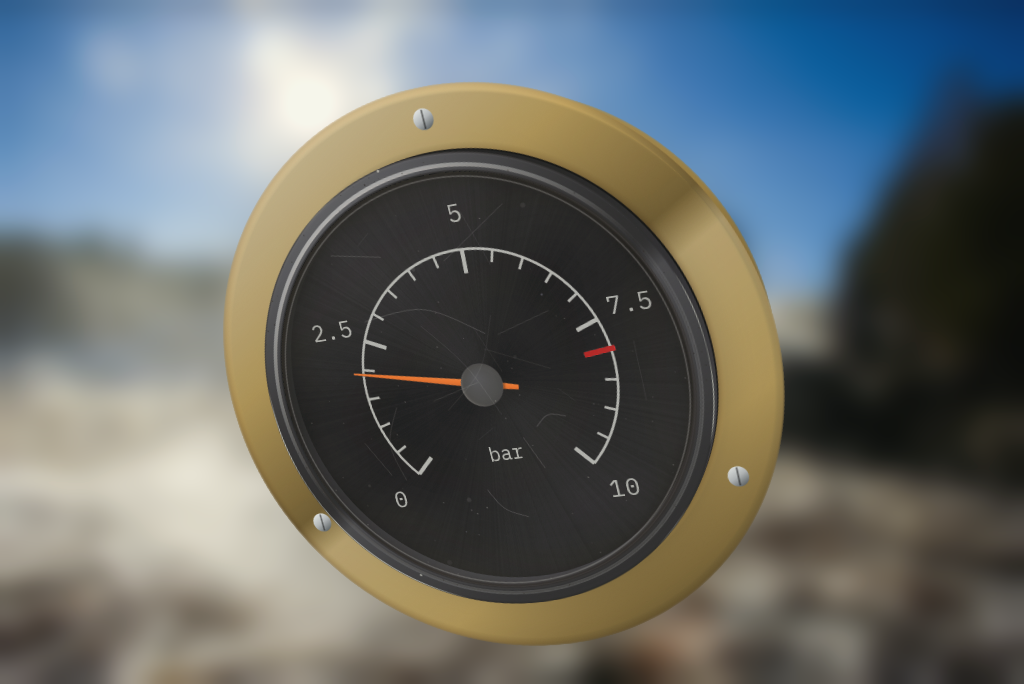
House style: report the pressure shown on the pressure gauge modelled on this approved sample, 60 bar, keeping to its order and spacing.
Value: 2 bar
